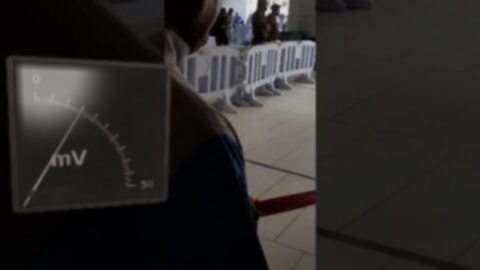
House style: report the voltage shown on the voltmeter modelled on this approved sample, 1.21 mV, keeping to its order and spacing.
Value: 15 mV
